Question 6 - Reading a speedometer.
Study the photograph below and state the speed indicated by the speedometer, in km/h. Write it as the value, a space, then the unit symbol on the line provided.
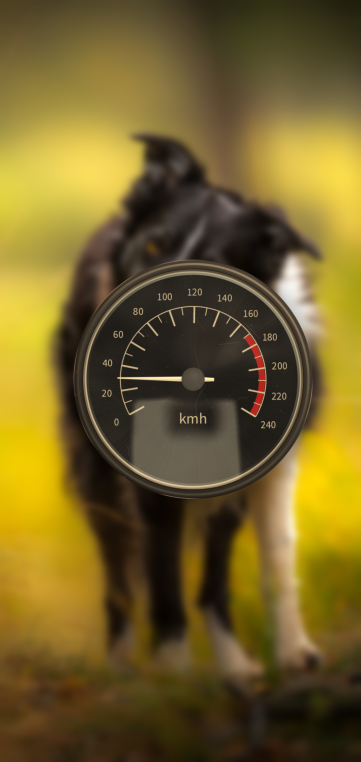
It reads 30 km/h
